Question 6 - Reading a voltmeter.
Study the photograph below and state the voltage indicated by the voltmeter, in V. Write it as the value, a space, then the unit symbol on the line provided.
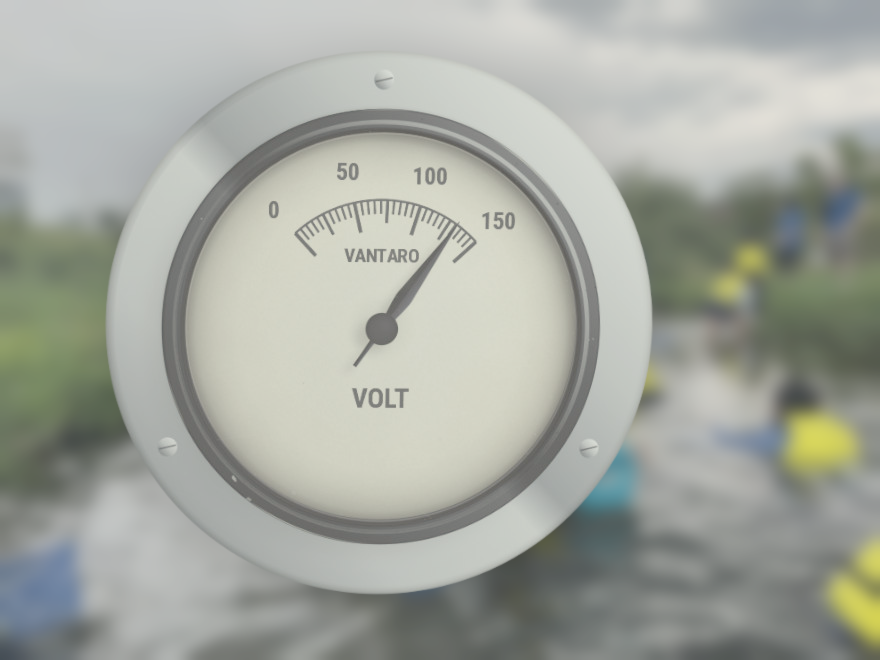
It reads 130 V
